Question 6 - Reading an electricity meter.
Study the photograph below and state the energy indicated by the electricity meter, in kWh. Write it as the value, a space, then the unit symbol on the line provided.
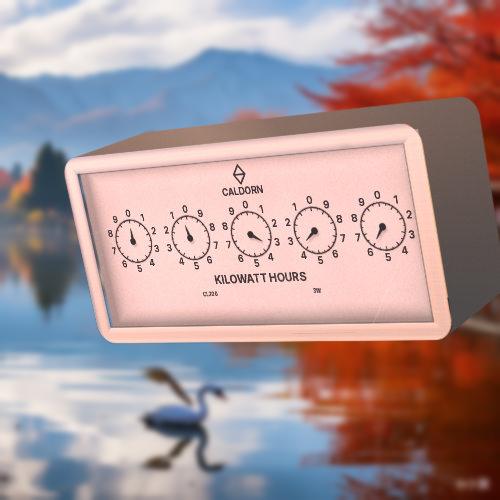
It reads 336 kWh
